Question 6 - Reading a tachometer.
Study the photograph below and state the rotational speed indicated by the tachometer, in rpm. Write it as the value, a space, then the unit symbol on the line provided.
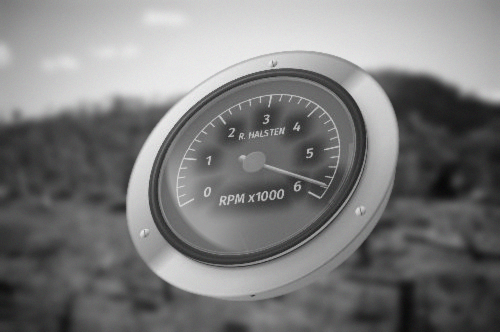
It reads 5800 rpm
